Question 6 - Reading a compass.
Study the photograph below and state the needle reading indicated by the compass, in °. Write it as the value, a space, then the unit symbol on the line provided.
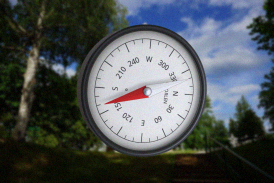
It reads 160 °
